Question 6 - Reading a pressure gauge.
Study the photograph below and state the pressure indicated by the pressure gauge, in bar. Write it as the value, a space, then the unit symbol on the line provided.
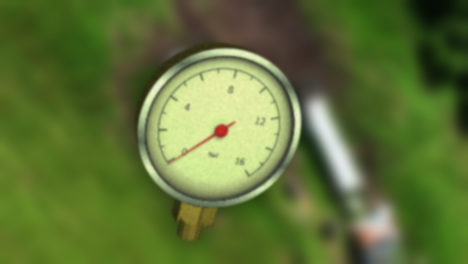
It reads 0 bar
